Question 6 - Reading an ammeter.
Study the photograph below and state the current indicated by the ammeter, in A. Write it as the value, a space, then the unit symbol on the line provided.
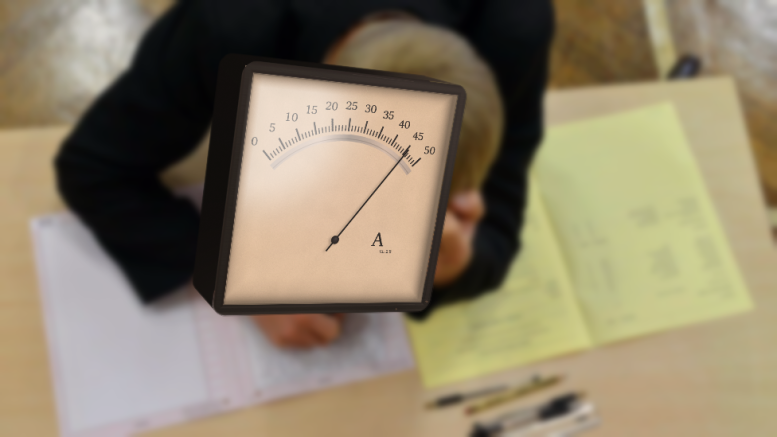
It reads 45 A
